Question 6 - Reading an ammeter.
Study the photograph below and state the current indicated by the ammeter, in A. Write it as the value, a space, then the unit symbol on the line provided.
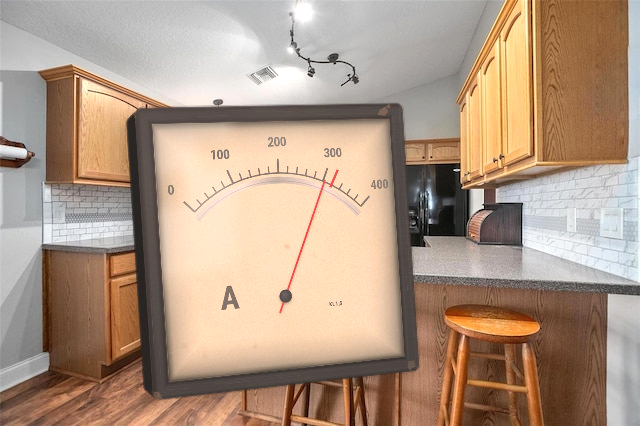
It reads 300 A
